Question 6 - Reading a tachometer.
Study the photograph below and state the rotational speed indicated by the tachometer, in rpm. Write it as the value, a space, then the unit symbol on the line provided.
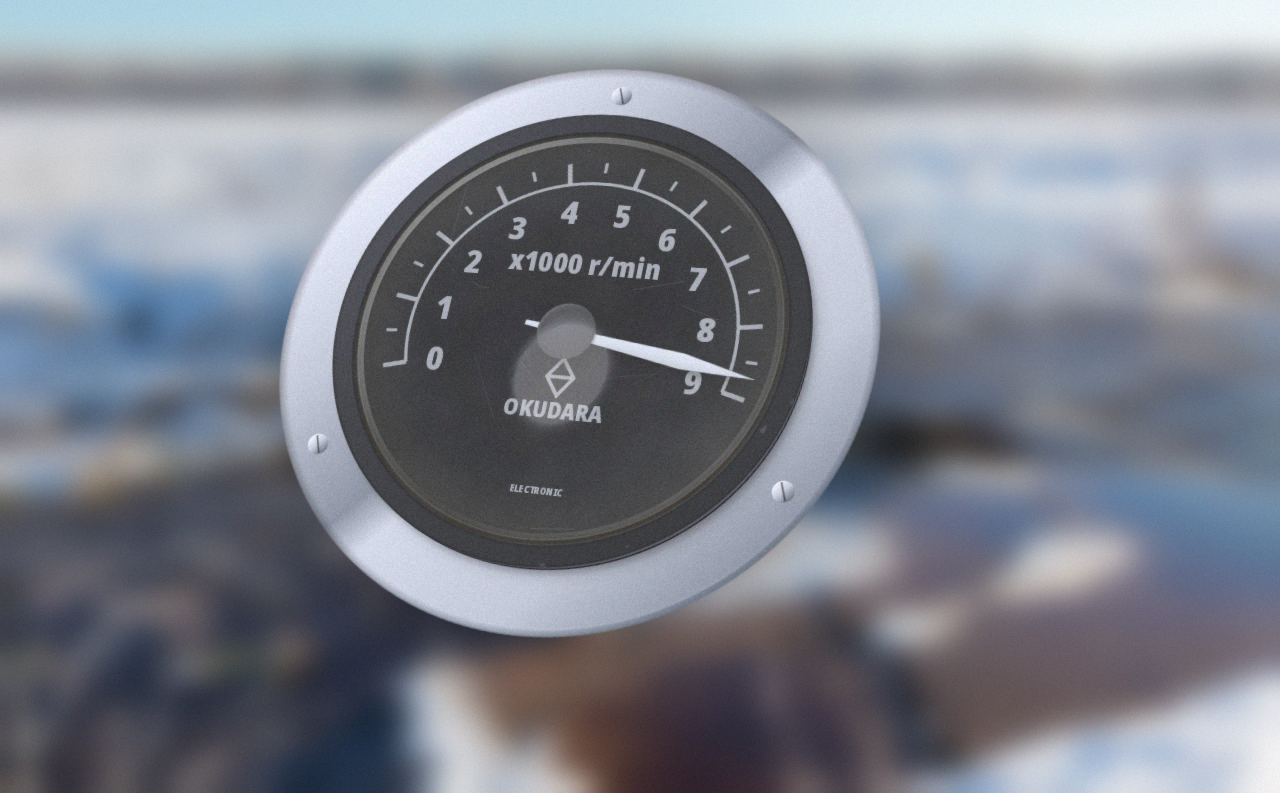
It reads 8750 rpm
